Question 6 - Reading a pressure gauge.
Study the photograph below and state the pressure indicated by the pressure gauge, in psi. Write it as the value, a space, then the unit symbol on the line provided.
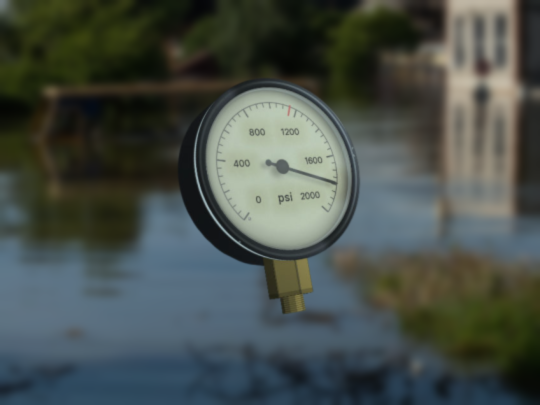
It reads 1800 psi
